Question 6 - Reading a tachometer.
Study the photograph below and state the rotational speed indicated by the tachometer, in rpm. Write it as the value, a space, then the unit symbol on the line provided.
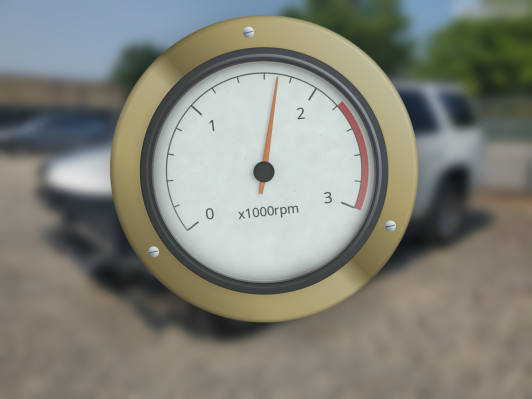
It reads 1700 rpm
